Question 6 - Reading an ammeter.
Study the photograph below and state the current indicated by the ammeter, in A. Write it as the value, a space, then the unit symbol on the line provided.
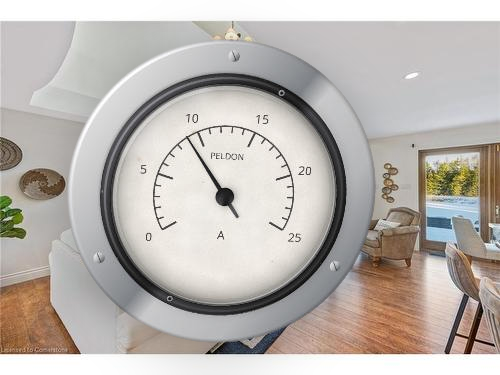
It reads 9 A
